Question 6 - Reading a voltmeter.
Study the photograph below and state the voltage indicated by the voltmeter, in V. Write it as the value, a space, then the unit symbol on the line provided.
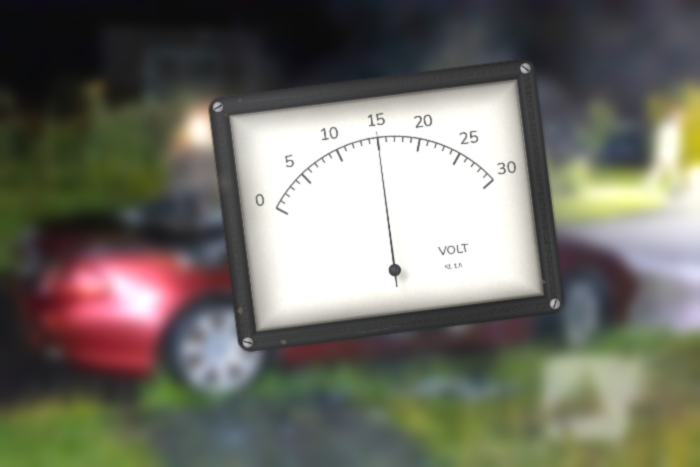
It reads 15 V
